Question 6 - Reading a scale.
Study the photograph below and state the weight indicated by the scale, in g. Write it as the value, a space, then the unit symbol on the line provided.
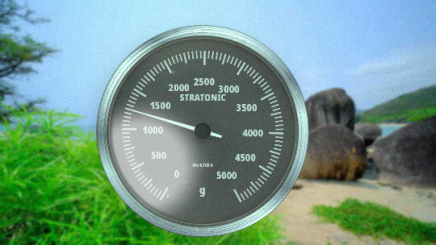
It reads 1250 g
